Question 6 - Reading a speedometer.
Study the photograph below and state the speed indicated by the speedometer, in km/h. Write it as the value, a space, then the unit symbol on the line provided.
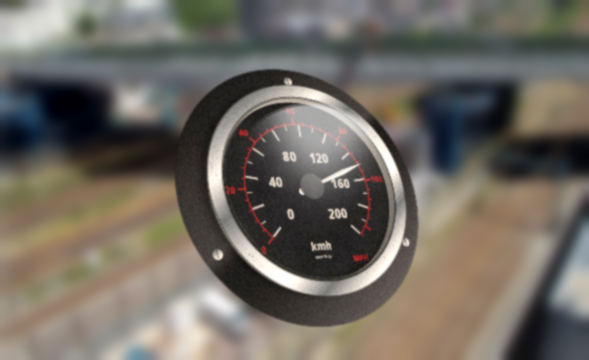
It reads 150 km/h
